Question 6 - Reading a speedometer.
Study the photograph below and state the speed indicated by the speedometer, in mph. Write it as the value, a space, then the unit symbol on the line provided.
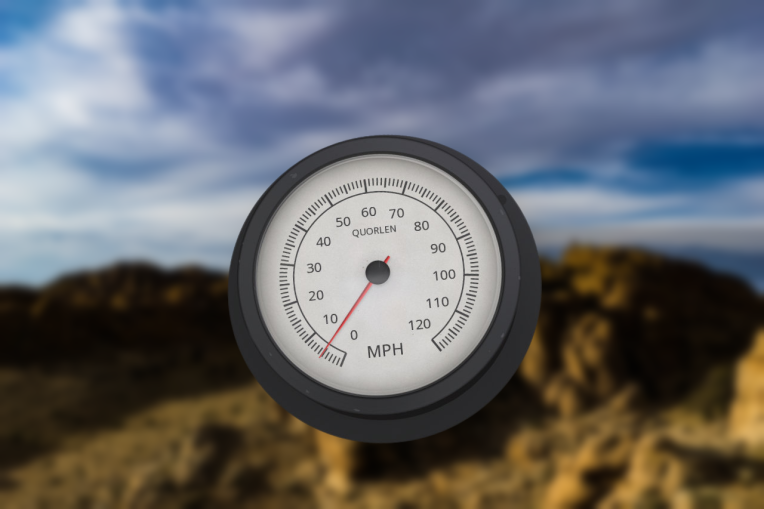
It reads 5 mph
